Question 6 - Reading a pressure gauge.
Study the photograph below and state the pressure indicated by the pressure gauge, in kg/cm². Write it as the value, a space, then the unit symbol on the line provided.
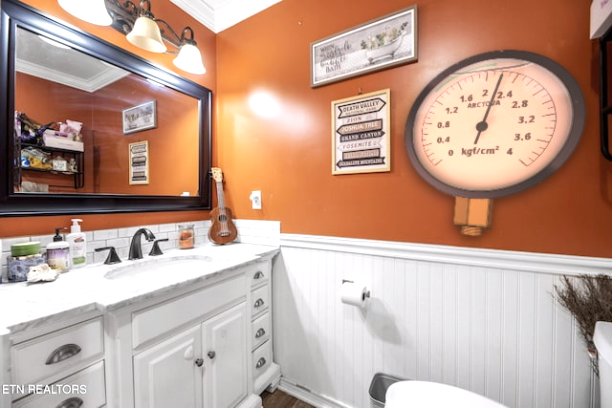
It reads 2.2 kg/cm²
